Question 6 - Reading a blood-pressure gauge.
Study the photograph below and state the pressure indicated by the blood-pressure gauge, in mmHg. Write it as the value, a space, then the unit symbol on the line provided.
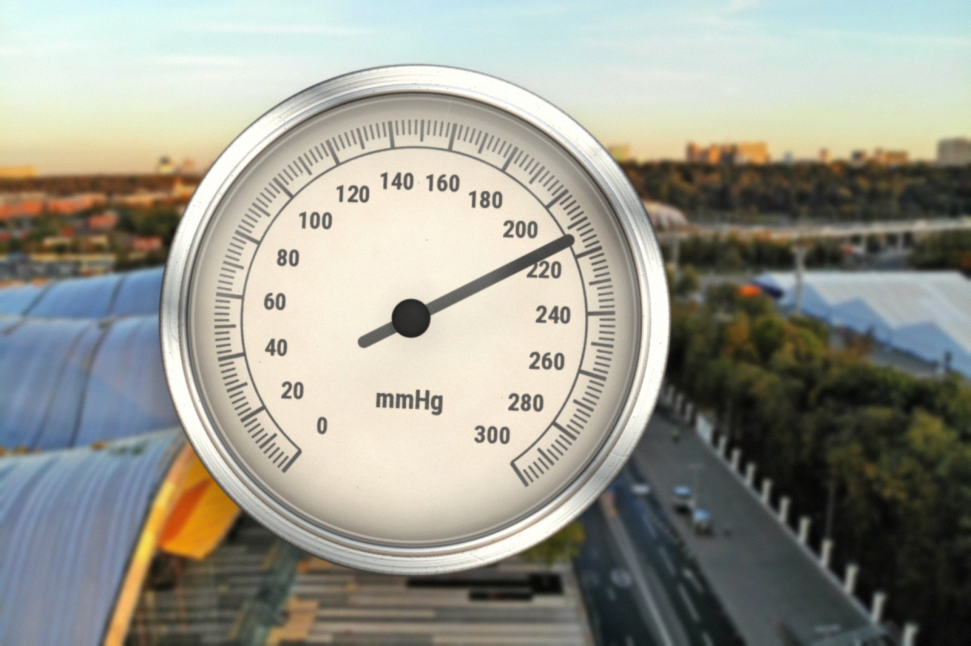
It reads 214 mmHg
